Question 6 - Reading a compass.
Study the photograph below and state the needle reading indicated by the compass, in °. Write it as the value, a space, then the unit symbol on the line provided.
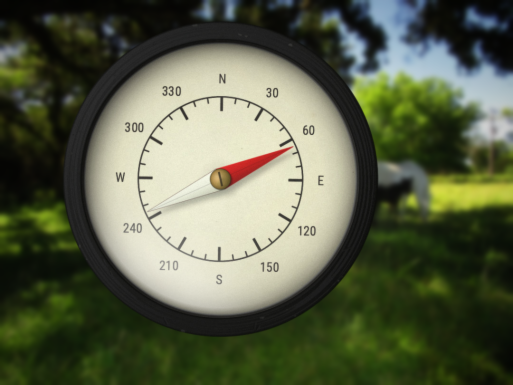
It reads 65 °
